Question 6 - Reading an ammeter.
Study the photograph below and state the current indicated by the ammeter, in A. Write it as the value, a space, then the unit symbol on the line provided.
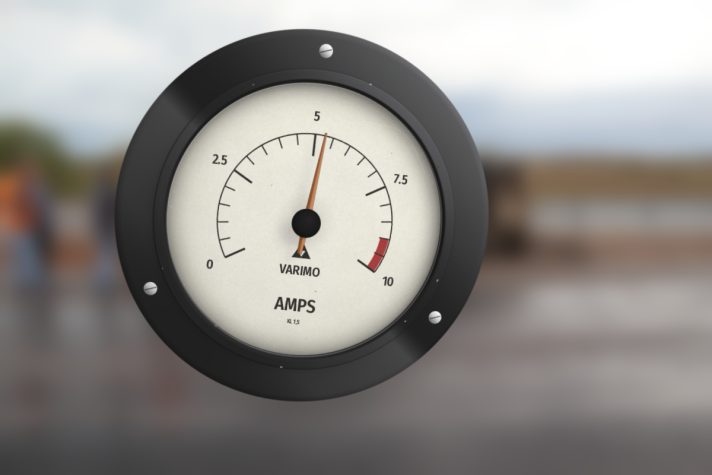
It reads 5.25 A
